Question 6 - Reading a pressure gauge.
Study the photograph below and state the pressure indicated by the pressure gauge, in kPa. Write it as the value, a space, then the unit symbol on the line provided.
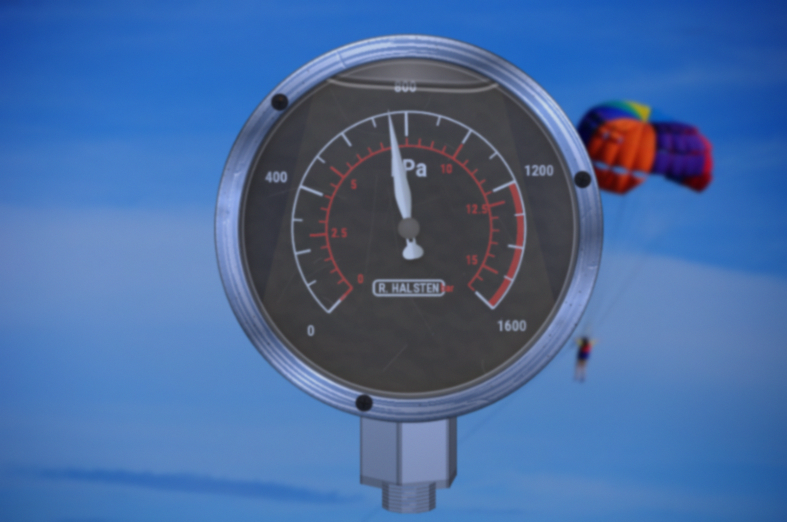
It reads 750 kPa
